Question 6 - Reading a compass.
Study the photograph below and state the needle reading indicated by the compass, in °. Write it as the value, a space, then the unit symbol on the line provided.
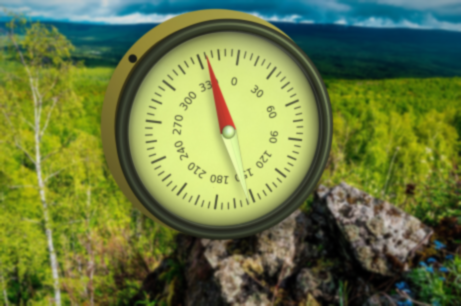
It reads 335 °
